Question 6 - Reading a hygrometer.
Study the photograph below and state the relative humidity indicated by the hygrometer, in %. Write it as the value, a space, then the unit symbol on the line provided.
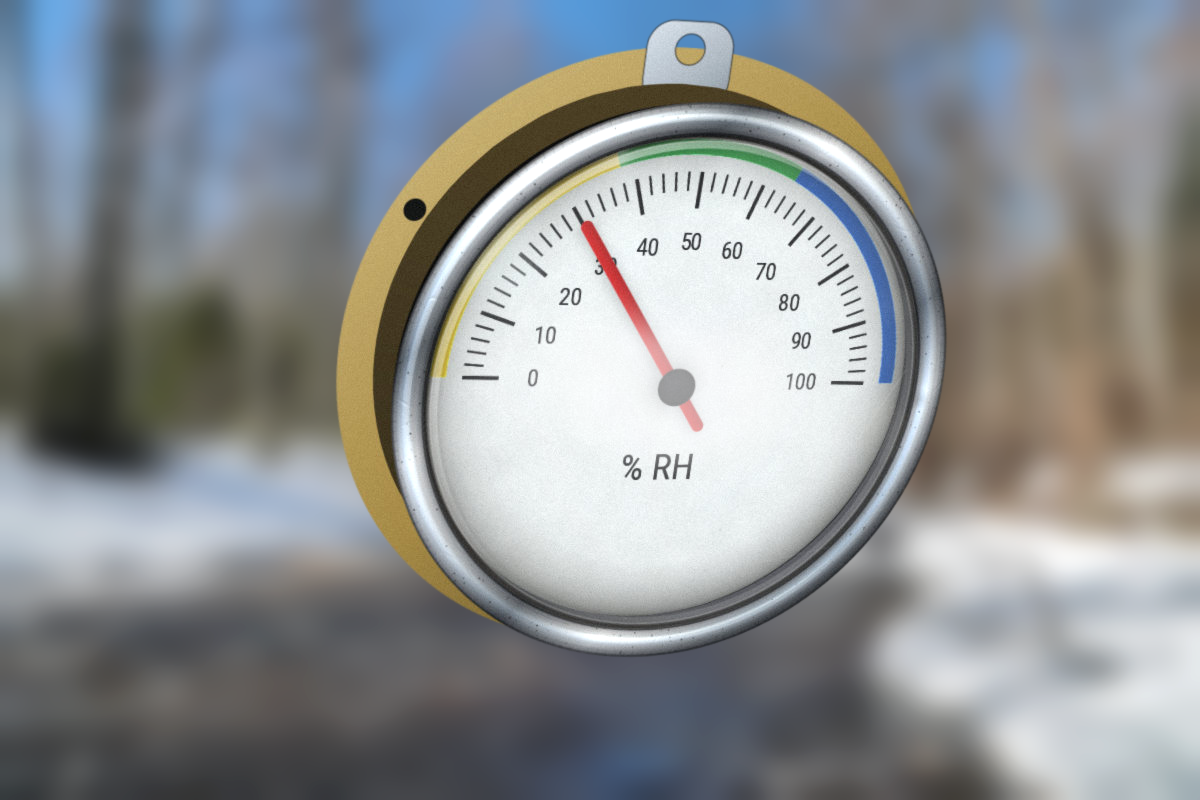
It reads 30 %
